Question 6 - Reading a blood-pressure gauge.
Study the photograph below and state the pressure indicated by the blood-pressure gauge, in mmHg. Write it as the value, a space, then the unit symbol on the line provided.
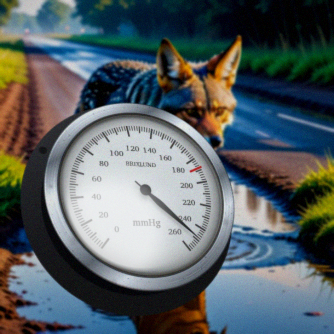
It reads 250 mmHg
